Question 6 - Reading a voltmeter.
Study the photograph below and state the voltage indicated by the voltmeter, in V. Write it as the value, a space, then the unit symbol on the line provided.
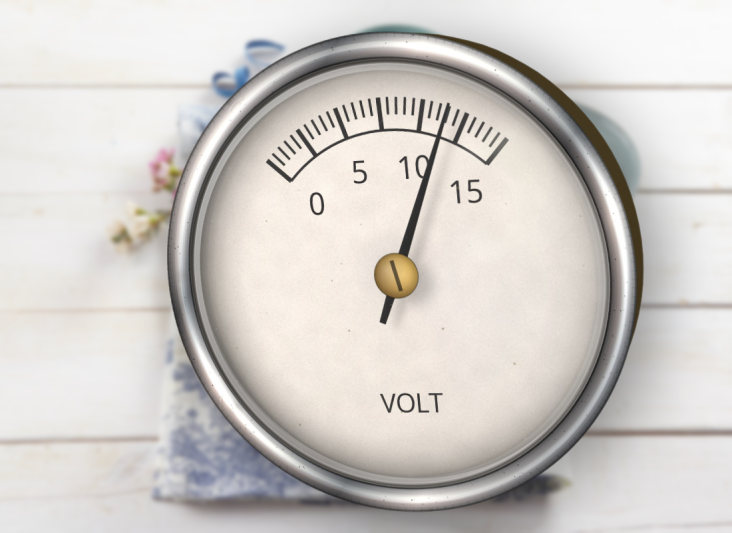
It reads 11.5 V
